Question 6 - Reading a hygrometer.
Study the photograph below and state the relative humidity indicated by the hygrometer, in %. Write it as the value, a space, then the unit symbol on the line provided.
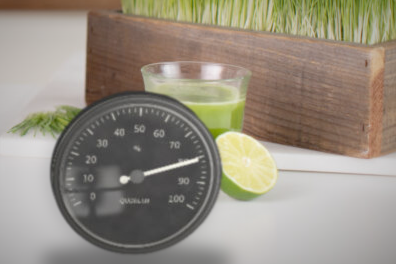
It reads 80 %
